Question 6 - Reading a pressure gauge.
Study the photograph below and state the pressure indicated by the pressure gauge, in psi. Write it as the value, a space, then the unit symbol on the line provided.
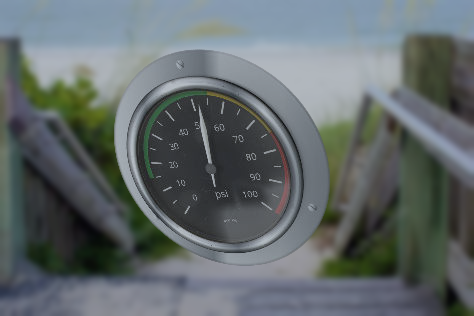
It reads 52.5 psi
